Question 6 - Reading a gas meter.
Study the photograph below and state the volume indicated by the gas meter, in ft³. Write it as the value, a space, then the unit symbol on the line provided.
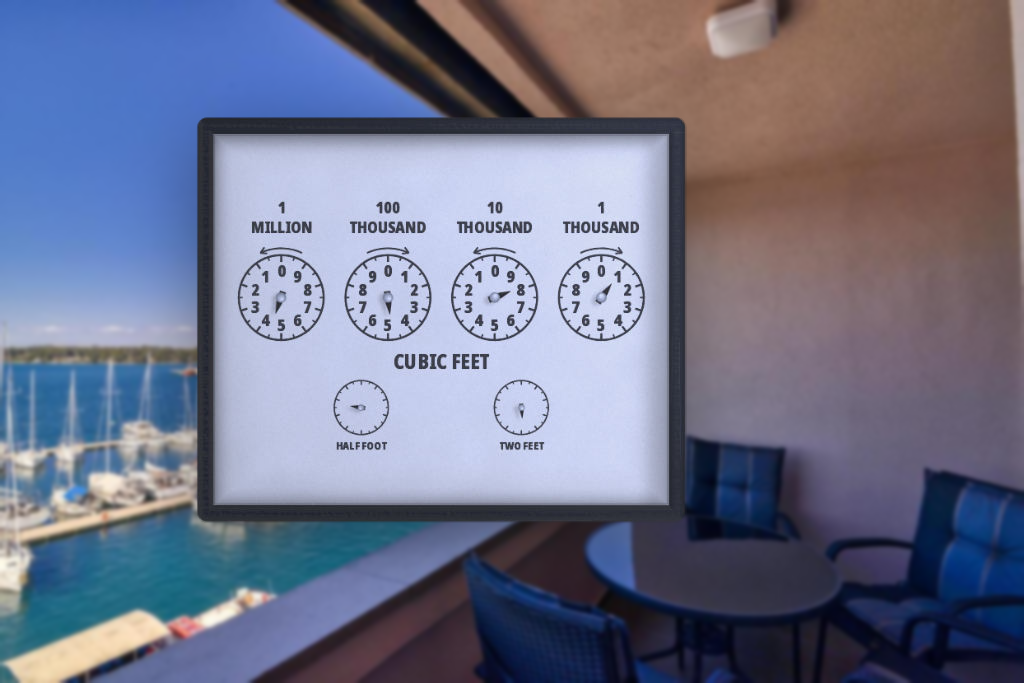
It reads 448100 ft³
